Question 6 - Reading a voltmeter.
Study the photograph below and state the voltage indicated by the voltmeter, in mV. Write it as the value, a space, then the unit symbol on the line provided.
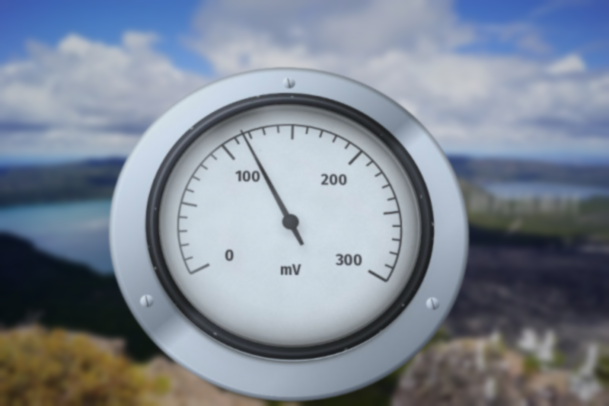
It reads 115 mV
